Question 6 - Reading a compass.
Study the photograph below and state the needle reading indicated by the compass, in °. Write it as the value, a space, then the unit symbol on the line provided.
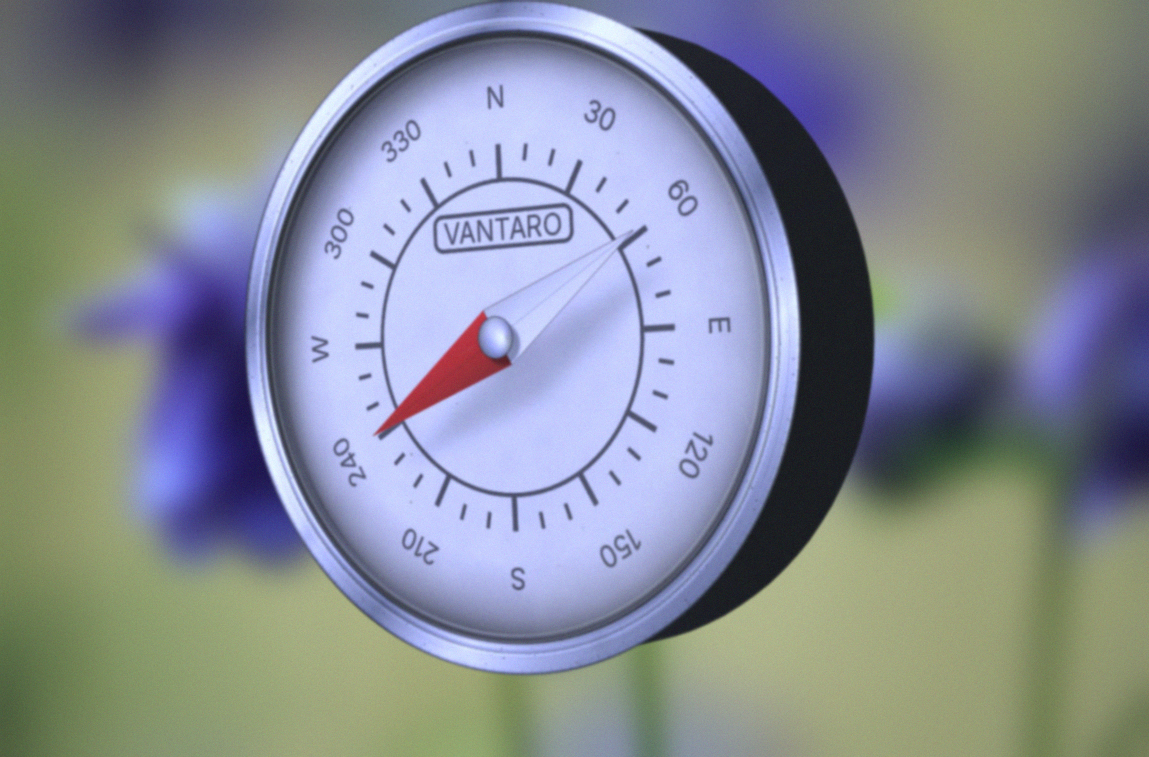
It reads 240 °
